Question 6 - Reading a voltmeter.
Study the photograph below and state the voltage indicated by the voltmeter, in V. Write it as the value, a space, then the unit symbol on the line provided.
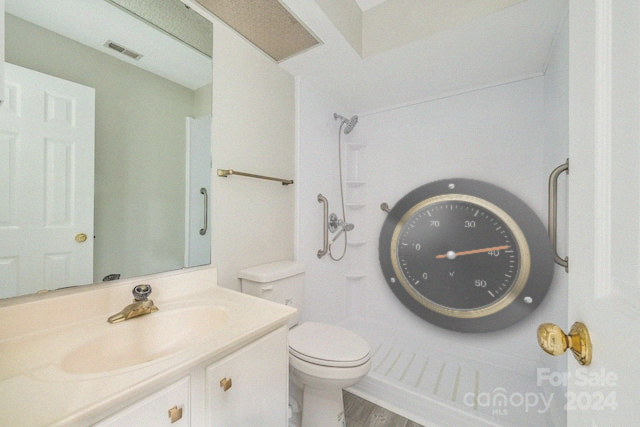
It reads 39 V
